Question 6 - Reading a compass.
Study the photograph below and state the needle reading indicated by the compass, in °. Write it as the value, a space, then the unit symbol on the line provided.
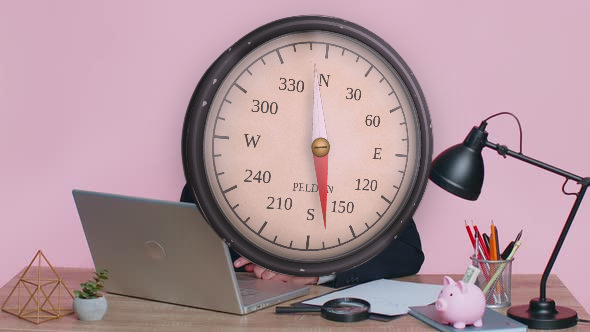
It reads 170 °
